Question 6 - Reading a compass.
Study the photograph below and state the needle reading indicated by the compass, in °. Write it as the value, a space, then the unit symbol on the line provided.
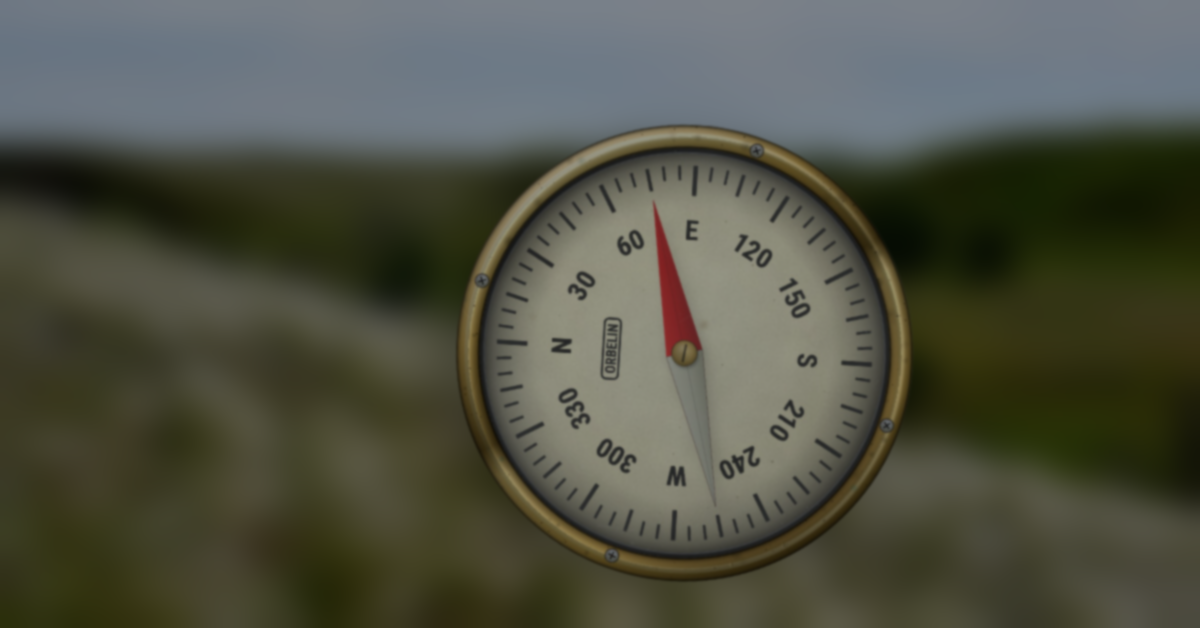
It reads 75 °
